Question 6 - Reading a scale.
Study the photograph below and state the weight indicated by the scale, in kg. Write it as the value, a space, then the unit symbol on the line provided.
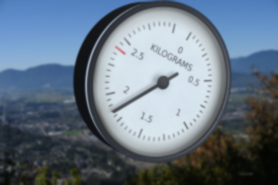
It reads 1.85 kg
